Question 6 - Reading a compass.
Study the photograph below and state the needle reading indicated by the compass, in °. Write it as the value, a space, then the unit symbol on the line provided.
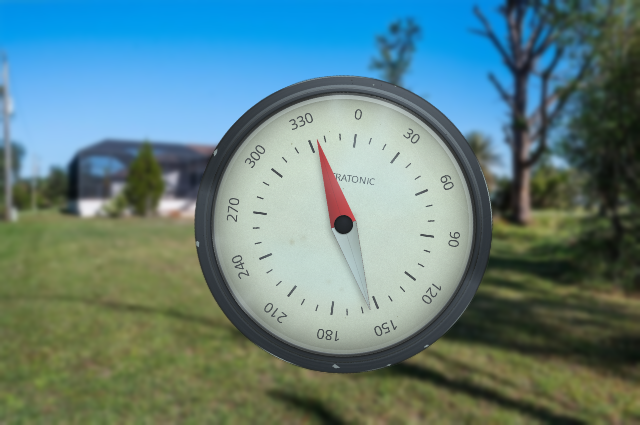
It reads 335 °
